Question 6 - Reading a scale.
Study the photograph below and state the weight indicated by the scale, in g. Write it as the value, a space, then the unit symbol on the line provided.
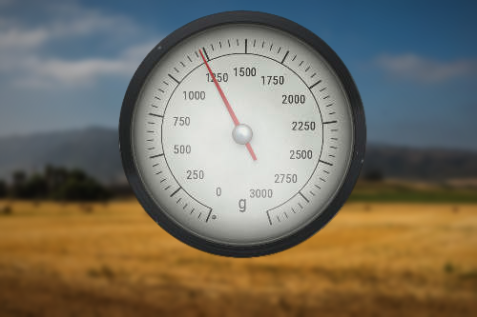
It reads 1225 g
